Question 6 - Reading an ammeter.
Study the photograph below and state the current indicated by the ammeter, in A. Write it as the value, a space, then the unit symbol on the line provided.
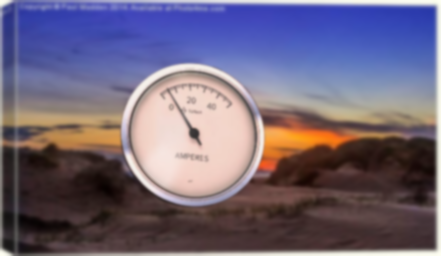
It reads 5 A
